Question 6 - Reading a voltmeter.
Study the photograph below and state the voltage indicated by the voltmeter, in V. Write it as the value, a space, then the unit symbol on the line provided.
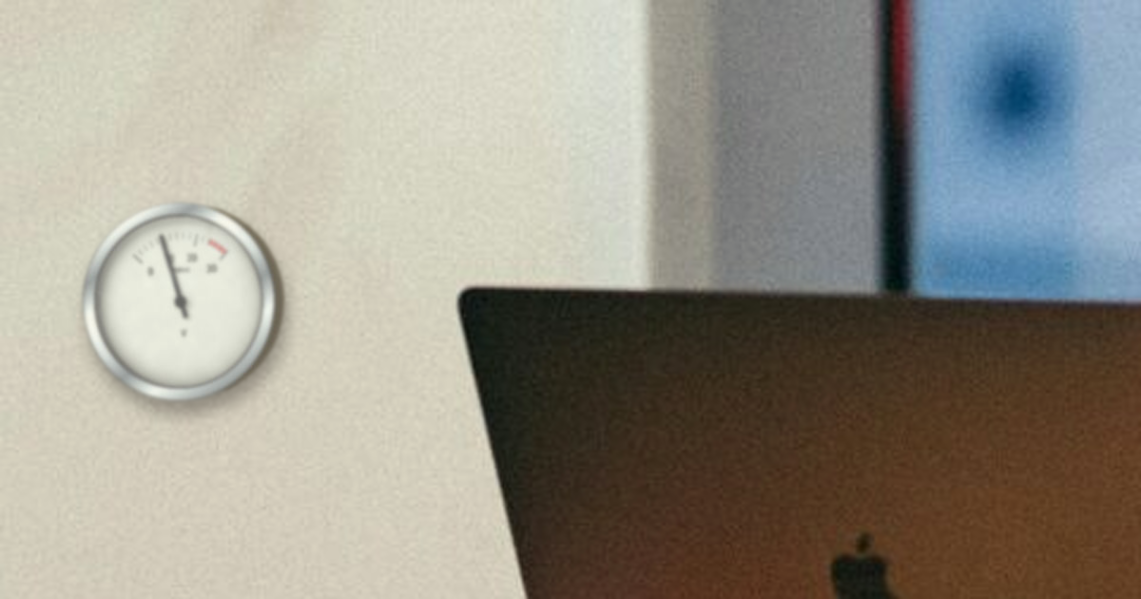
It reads 10 V
